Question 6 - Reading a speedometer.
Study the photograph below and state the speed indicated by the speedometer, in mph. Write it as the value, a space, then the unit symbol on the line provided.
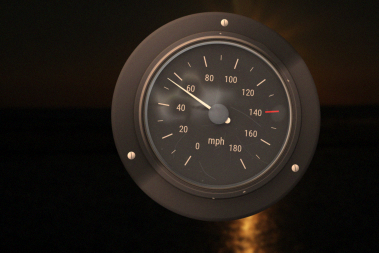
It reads 55 mph
